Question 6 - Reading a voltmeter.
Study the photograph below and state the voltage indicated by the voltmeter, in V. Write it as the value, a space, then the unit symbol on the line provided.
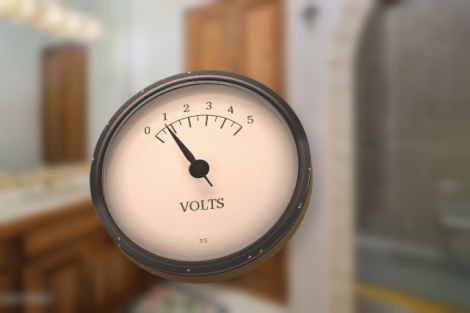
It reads 0.75 V
